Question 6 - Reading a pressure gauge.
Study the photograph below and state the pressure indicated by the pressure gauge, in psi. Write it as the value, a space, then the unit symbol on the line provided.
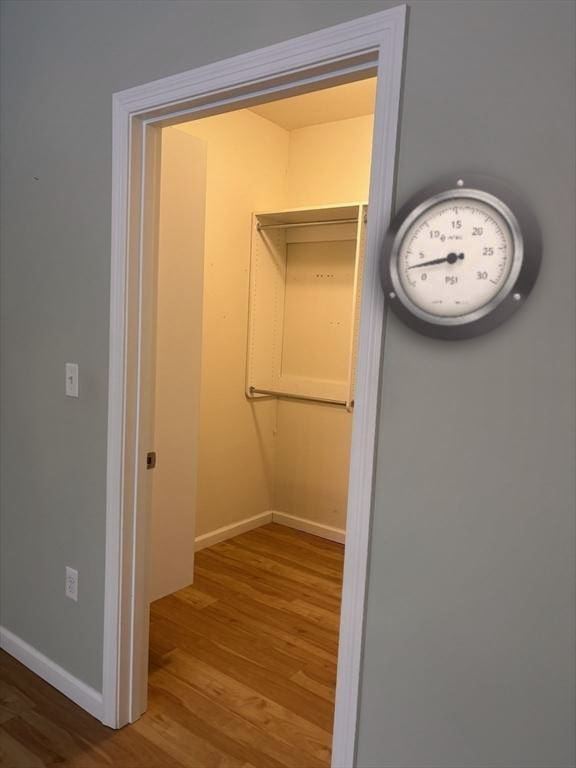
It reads 2.5 psi
